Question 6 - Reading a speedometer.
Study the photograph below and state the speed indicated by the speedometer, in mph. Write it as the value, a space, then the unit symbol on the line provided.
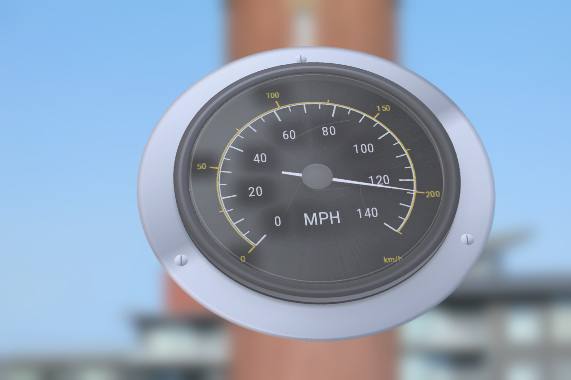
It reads 125 mph
